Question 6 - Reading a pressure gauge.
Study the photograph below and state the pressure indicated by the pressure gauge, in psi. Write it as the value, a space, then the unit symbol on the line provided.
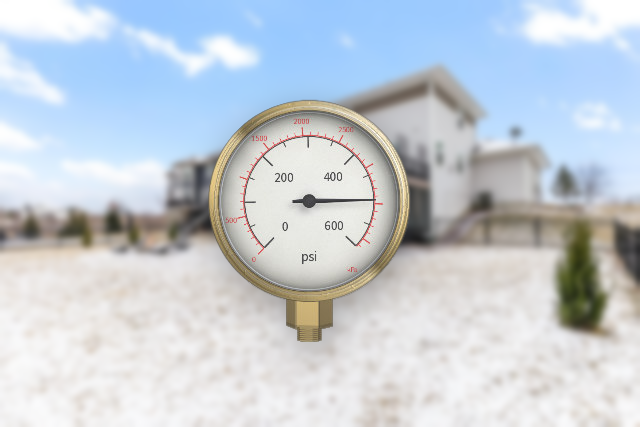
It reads 500 psi
